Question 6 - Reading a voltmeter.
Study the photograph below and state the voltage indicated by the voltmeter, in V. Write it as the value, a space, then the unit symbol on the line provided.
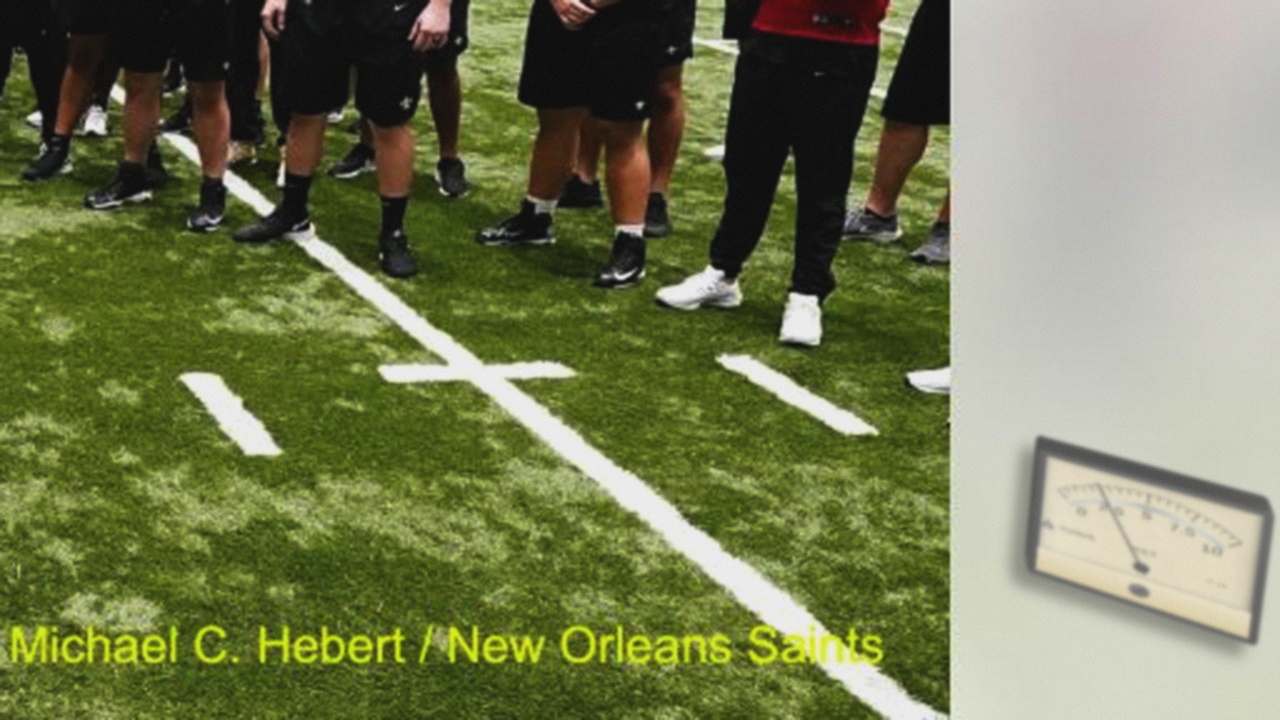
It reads 2.5 V
